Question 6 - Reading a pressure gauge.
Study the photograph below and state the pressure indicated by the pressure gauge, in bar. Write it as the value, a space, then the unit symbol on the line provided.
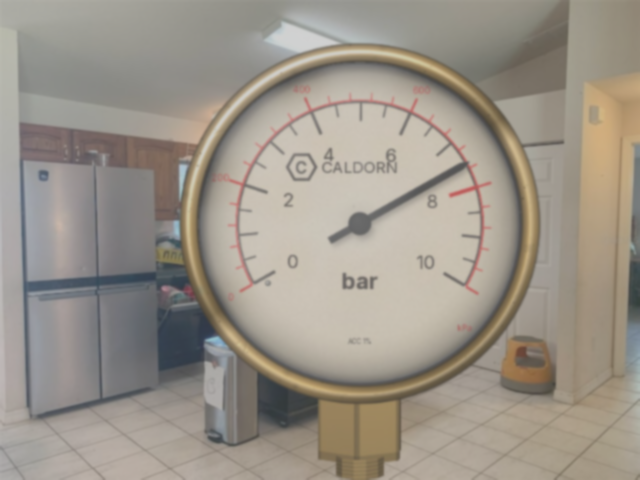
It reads 7.5 bar
